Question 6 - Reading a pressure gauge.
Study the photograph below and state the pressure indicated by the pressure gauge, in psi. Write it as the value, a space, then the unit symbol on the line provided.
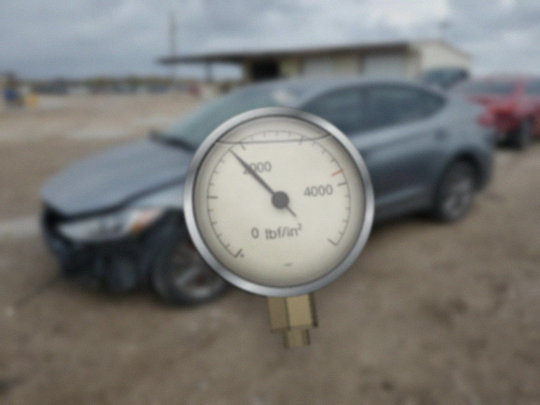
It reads 1800 psi
